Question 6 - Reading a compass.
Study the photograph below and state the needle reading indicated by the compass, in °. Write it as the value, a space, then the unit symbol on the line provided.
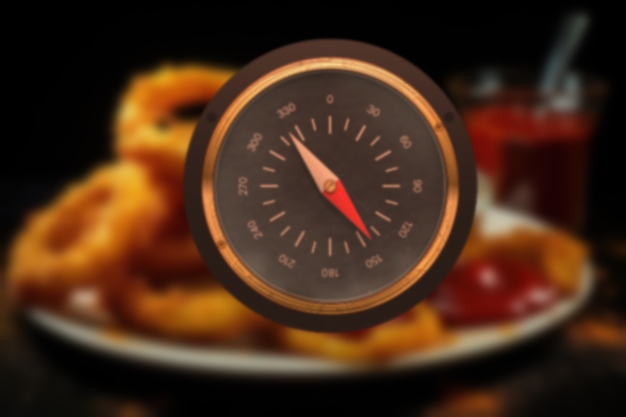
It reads 142.5 °
